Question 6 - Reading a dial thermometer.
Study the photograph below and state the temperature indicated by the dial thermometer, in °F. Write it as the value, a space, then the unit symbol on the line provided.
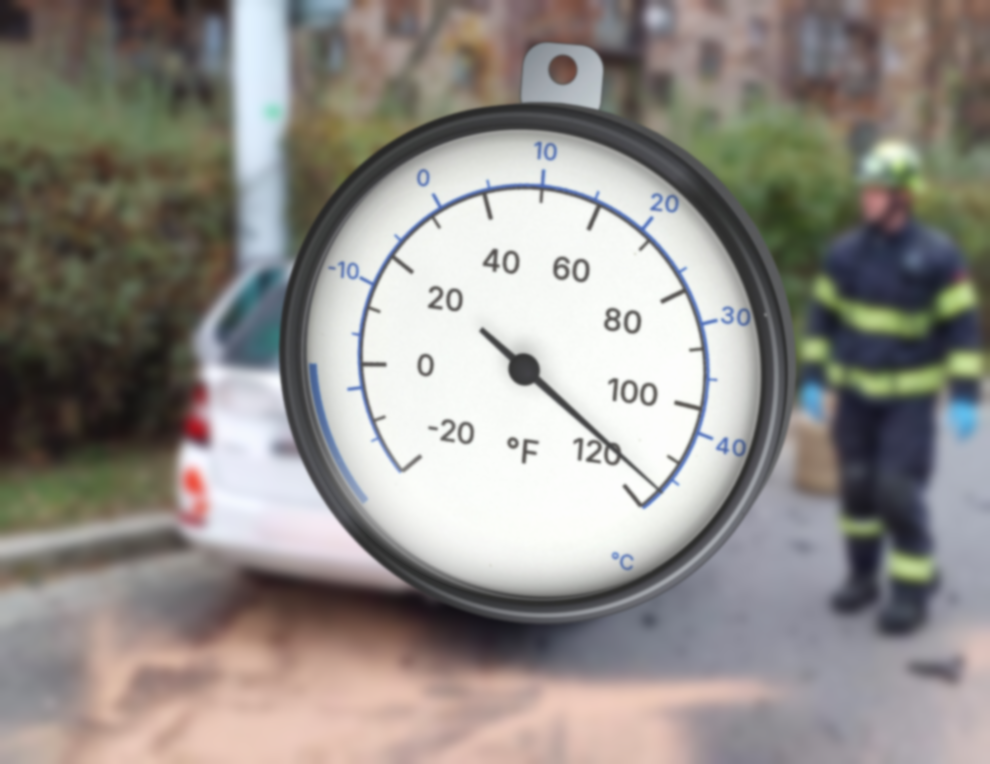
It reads 115 °F
